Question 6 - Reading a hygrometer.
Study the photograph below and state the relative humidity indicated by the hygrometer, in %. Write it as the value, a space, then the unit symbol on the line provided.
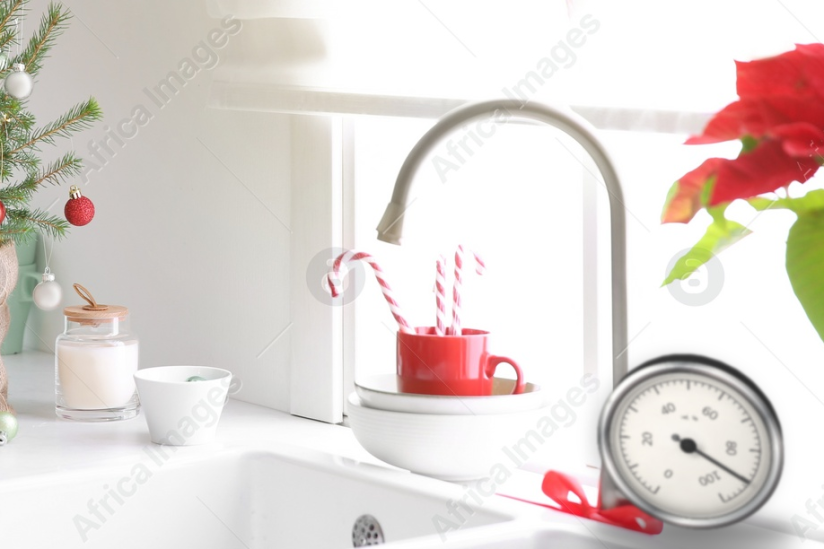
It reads 90 %
